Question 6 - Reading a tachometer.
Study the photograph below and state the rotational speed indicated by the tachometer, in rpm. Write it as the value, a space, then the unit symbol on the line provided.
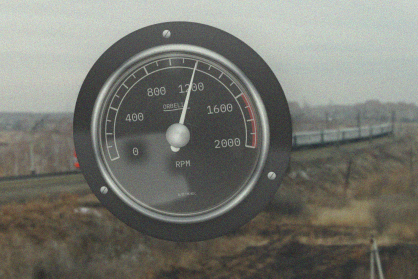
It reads 1200 rpm
